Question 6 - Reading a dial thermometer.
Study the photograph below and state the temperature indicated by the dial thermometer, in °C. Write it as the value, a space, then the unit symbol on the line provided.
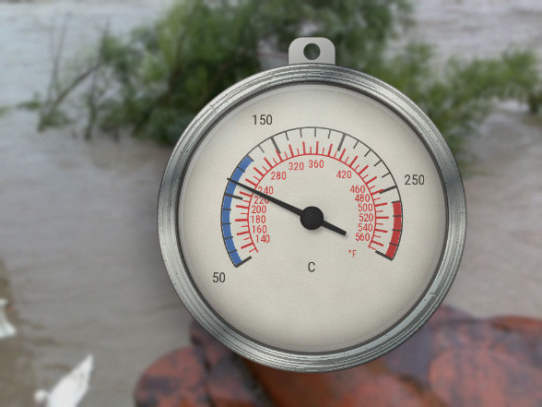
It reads 110 °C
